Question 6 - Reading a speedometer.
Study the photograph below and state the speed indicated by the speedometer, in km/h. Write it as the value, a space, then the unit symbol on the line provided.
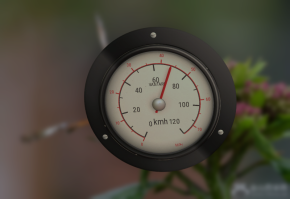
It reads 70 km/h
